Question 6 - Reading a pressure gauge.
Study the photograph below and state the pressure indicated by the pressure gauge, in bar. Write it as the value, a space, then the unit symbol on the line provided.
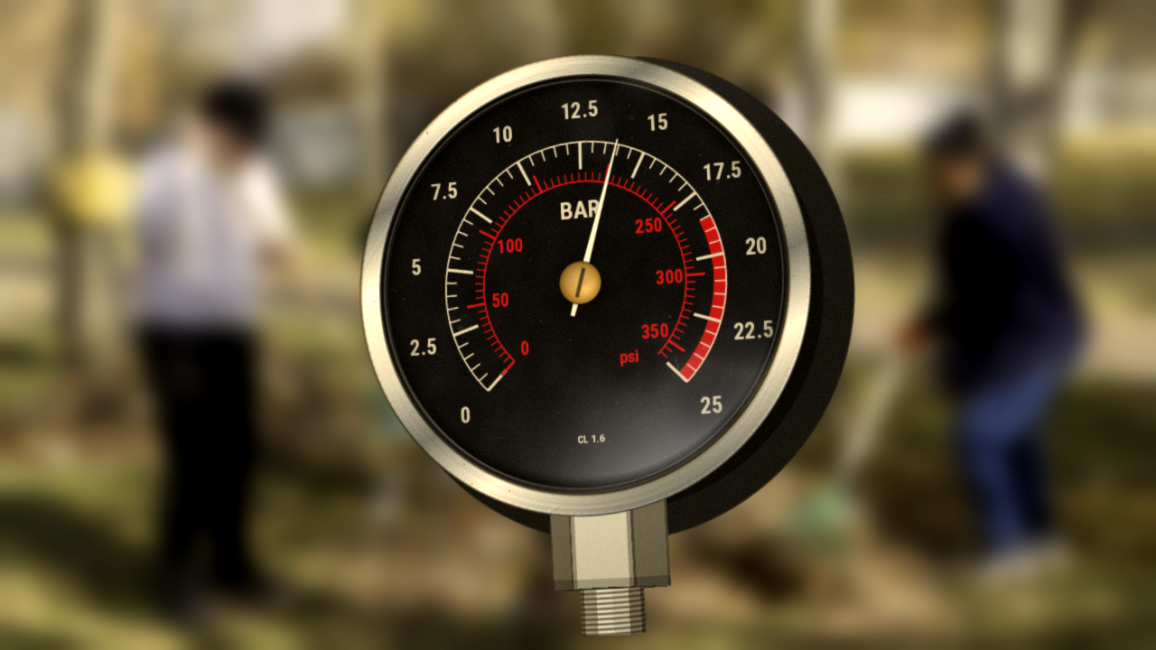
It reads 14 bar
